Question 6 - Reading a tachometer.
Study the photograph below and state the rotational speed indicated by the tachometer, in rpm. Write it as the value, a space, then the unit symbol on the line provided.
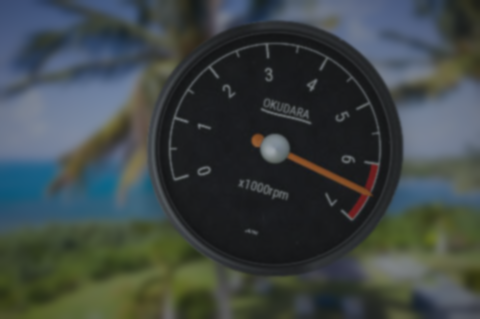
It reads 6500 rpm
